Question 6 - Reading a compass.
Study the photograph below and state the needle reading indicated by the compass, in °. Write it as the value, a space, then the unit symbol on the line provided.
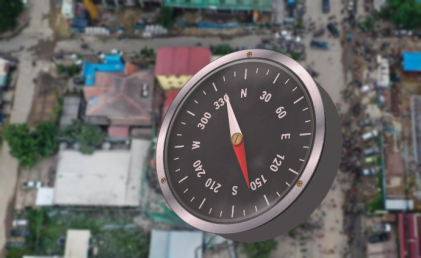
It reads 160 °
